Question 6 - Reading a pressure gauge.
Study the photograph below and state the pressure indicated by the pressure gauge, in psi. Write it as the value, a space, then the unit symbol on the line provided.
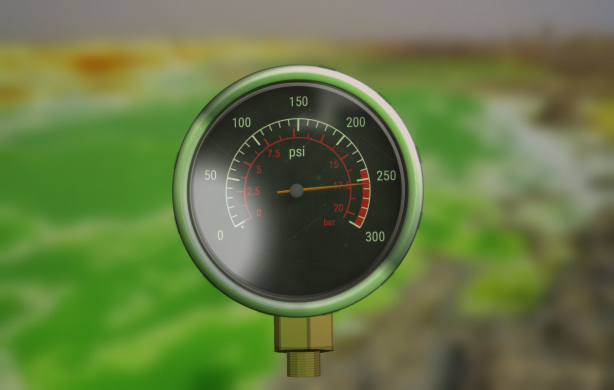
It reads 255 psi
